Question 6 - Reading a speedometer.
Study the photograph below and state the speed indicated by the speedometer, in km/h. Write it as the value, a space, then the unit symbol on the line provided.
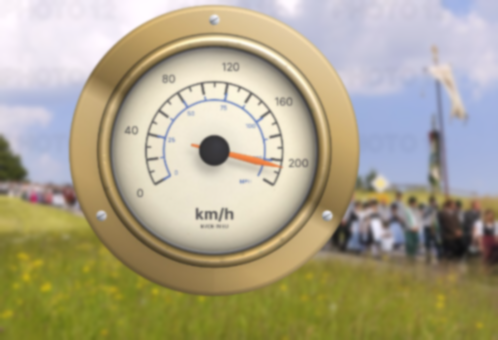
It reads 205 km/h
